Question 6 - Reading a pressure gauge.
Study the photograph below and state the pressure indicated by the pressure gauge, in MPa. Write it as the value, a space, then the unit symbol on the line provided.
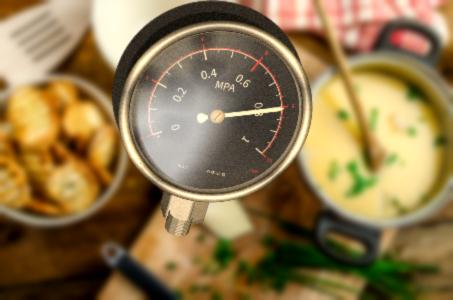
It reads 0.8 MPa
